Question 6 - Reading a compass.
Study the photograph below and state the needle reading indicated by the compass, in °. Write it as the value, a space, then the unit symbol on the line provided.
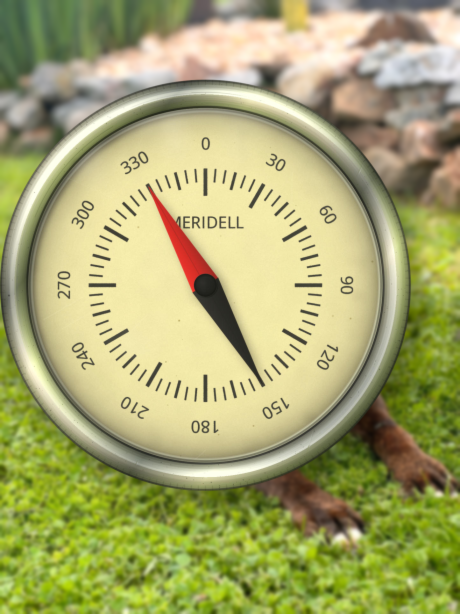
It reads 330 °
